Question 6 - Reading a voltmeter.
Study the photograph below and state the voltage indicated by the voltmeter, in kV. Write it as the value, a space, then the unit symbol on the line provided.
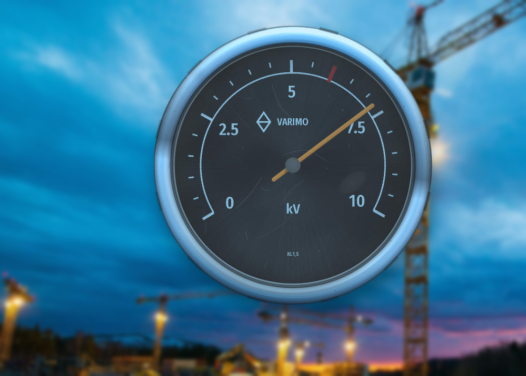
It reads 7.25 kV
